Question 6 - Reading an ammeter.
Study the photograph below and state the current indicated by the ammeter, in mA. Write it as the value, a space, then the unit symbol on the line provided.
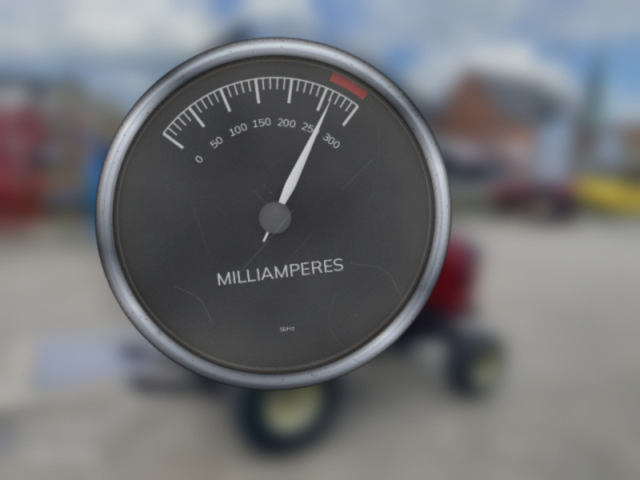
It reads 260 mA
